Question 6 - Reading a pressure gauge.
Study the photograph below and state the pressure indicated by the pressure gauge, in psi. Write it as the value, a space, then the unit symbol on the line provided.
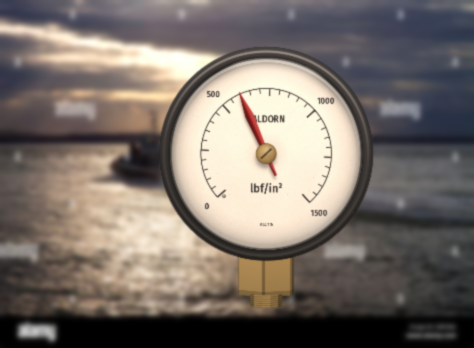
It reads 600 psi
